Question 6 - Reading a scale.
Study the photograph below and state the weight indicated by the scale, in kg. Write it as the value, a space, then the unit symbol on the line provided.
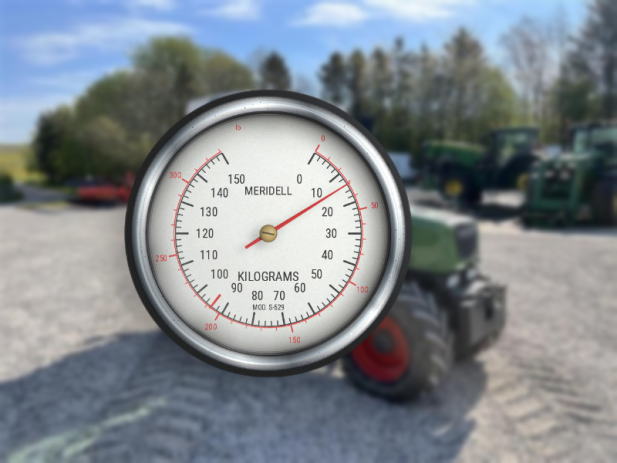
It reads 14 kg
